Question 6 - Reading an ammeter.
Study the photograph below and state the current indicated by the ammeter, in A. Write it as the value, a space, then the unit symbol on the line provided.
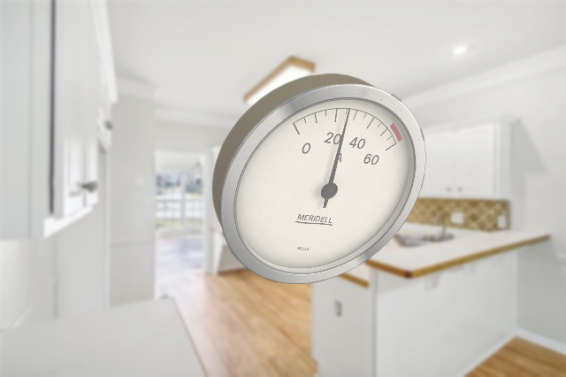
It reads 25 A
